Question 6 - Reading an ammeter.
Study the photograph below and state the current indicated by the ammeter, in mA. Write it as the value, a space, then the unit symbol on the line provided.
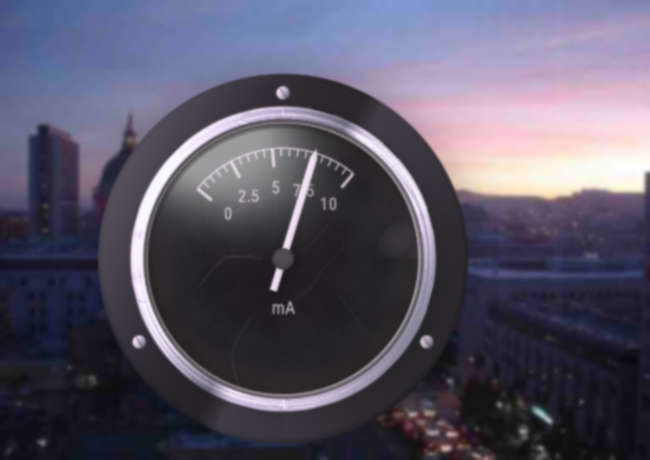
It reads 7.5 mA
